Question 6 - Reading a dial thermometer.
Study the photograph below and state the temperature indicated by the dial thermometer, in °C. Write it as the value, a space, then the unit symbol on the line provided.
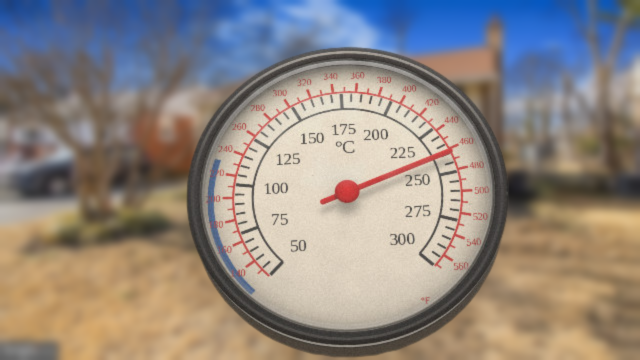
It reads 240 °C
